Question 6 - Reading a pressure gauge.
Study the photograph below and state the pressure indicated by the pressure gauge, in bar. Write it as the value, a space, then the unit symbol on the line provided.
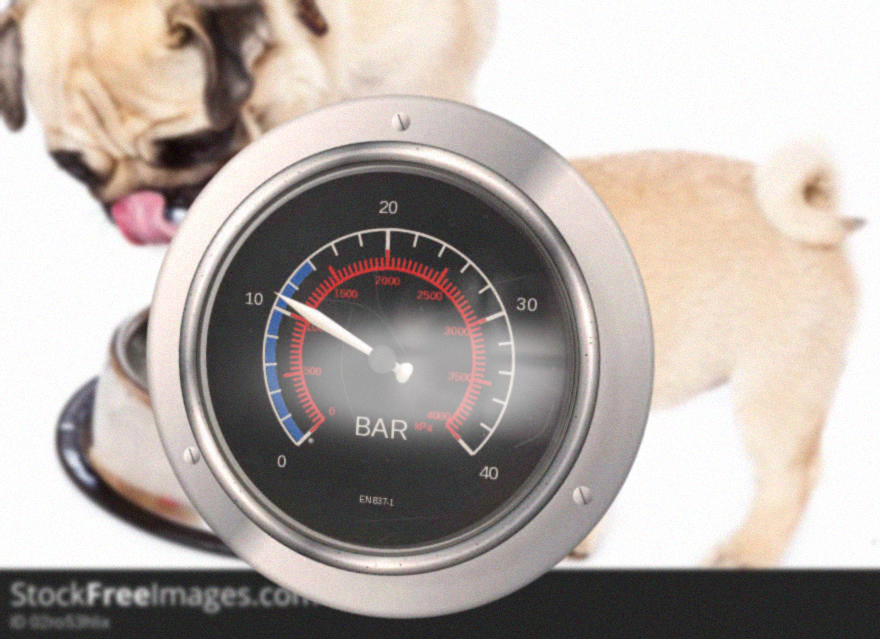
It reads 11 bar
